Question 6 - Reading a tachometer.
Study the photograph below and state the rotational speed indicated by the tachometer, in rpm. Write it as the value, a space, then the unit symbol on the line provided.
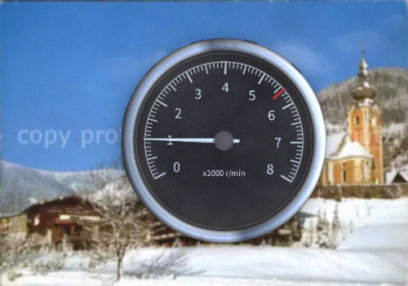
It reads 1000 rpm
